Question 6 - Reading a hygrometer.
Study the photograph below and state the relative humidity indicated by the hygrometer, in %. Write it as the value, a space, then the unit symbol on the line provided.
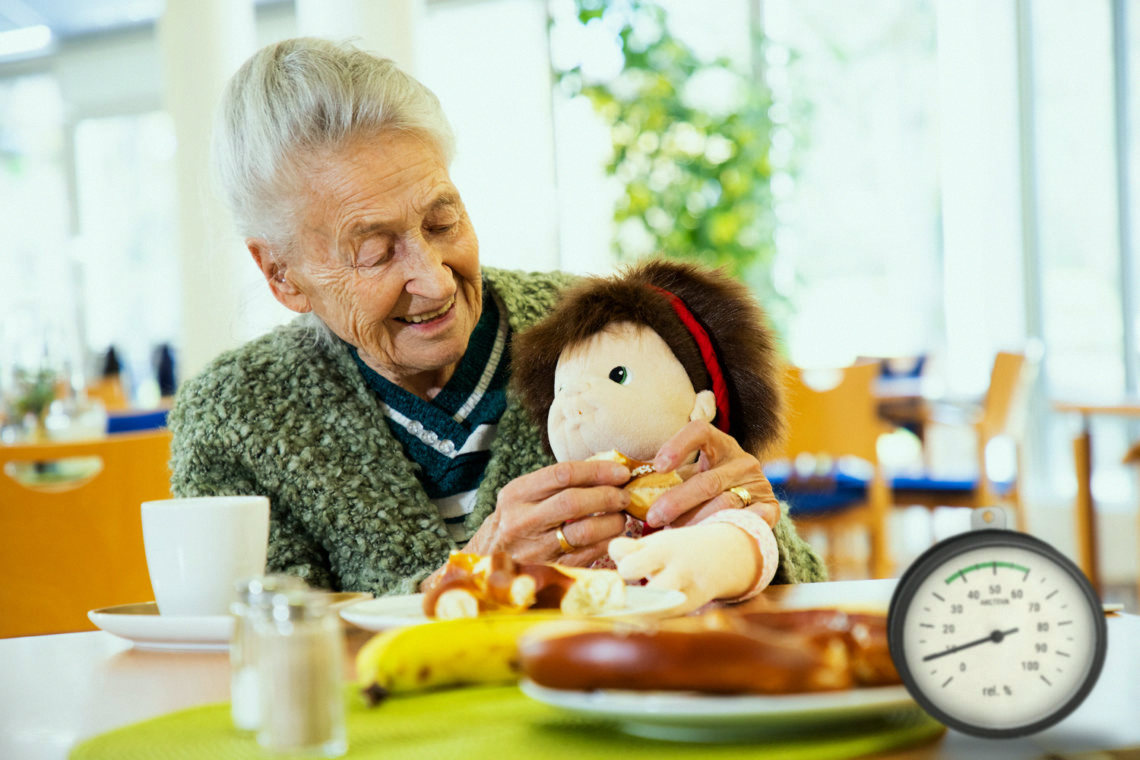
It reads 10 %
